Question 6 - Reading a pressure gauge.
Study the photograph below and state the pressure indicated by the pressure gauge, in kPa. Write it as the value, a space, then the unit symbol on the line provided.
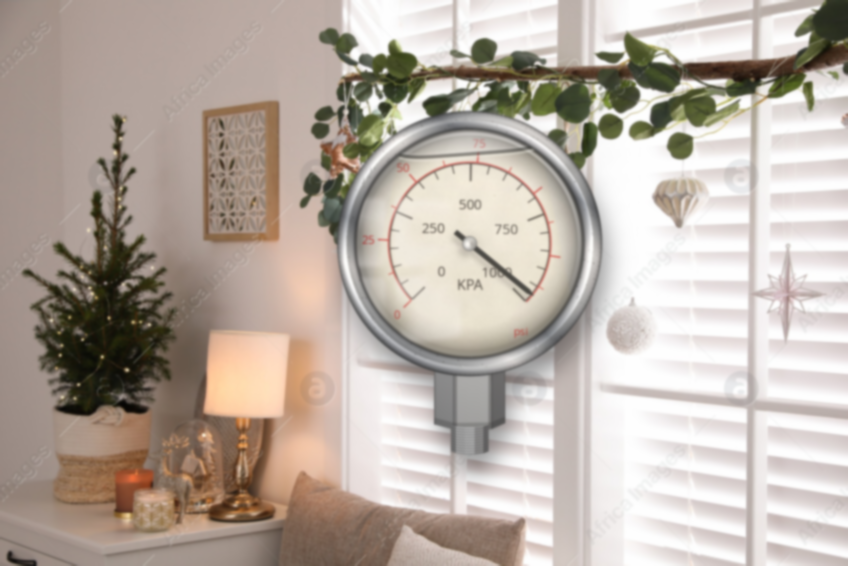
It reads 975 kPa
